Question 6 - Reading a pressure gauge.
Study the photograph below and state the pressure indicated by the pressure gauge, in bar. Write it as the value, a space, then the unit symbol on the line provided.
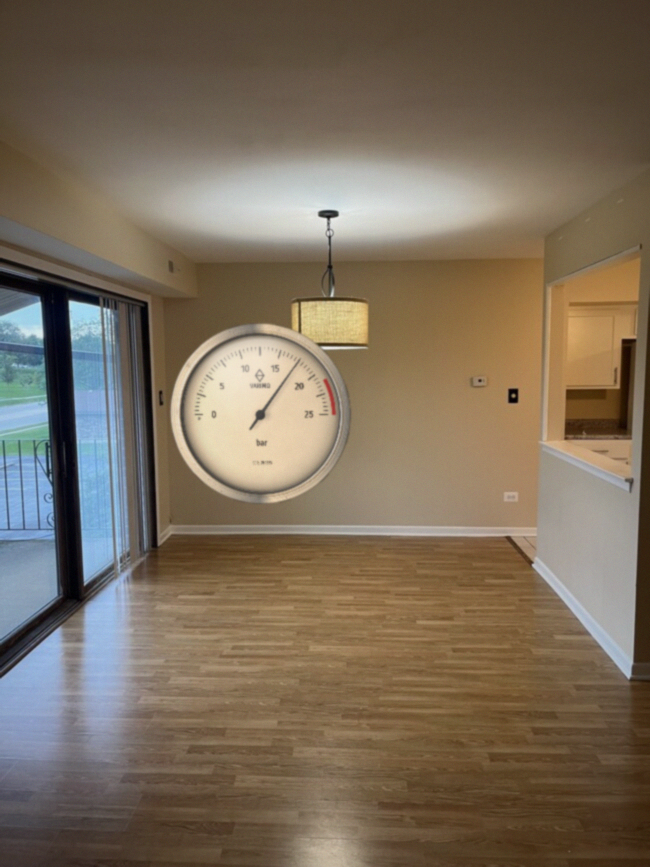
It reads 17.5 bar
